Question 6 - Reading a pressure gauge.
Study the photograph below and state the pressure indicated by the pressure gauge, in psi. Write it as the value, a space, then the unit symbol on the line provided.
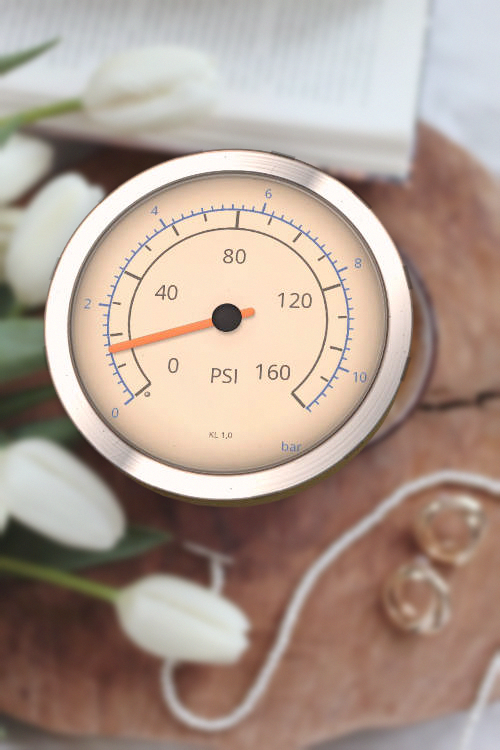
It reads 15 psi
